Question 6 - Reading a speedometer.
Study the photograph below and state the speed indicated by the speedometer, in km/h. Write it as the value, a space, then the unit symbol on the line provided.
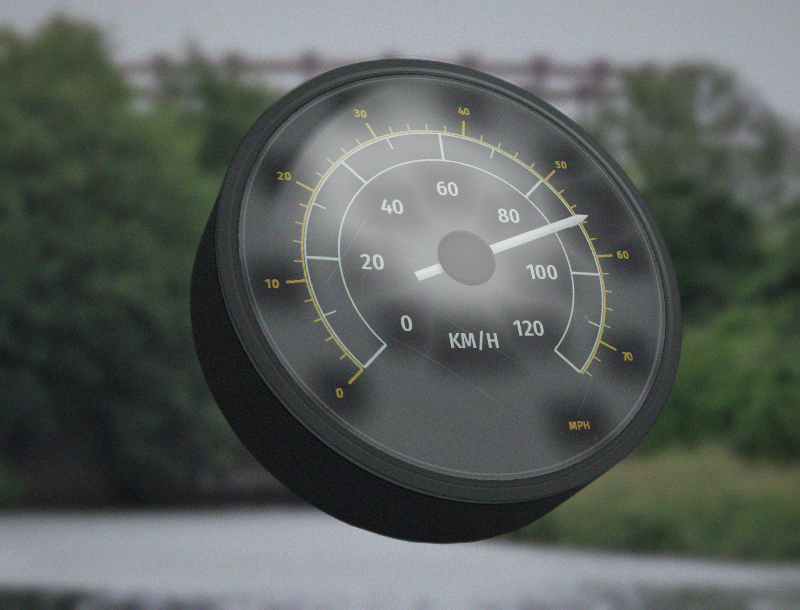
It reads 90 km/h
